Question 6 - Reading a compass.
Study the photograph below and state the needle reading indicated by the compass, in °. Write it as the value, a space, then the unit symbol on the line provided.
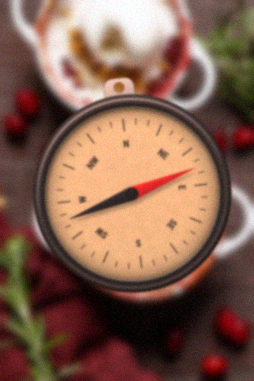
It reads 75 °
